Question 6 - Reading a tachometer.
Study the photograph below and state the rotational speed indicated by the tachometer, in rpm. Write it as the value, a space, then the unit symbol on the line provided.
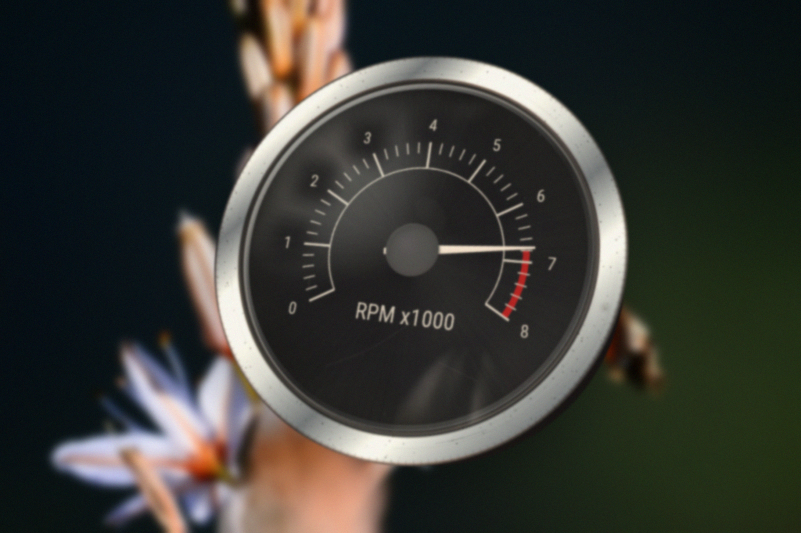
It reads 6800 rpm
